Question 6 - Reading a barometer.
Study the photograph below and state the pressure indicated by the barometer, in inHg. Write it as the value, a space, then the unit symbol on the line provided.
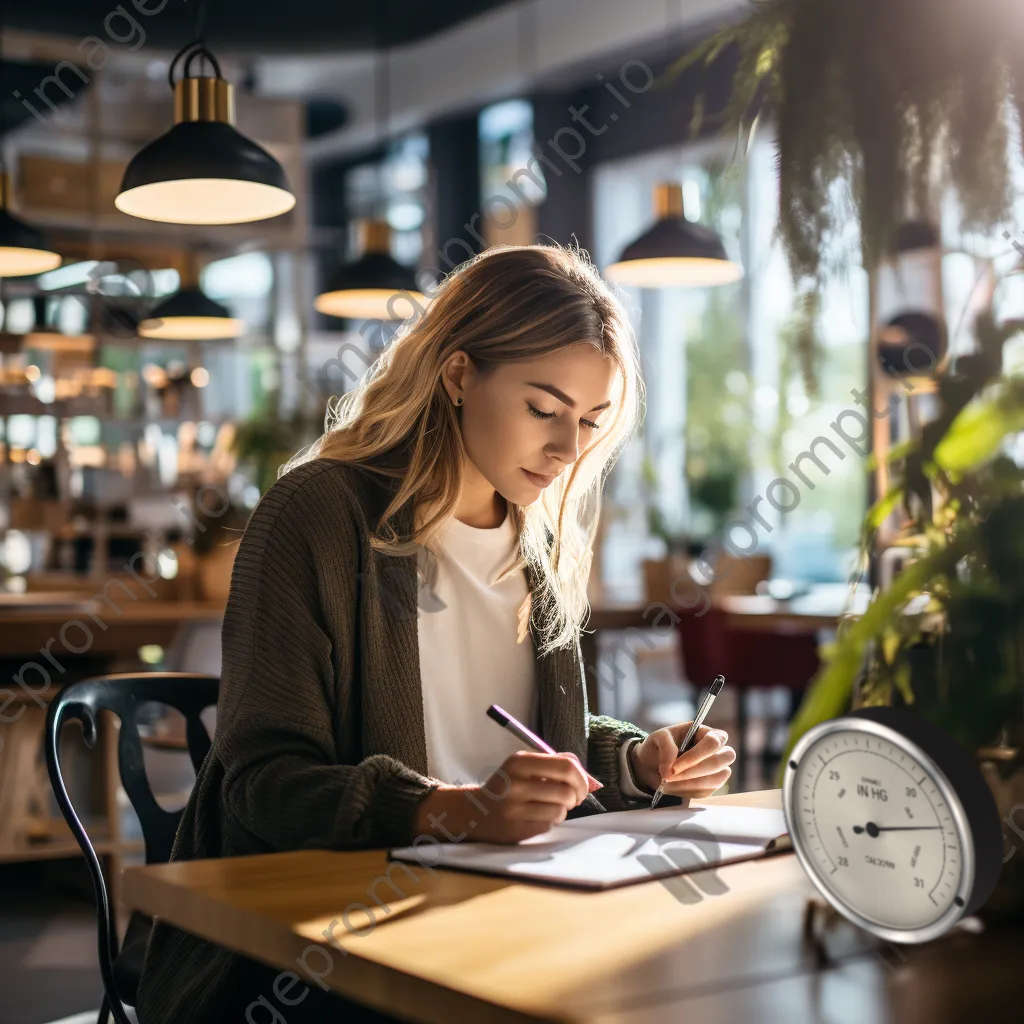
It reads 30.35 inHg
